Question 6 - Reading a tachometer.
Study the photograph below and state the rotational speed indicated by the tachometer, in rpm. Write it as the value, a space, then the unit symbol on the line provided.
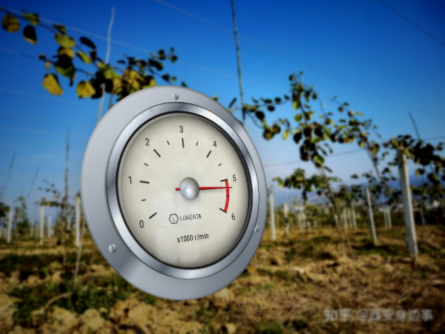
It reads 5250 rpm
